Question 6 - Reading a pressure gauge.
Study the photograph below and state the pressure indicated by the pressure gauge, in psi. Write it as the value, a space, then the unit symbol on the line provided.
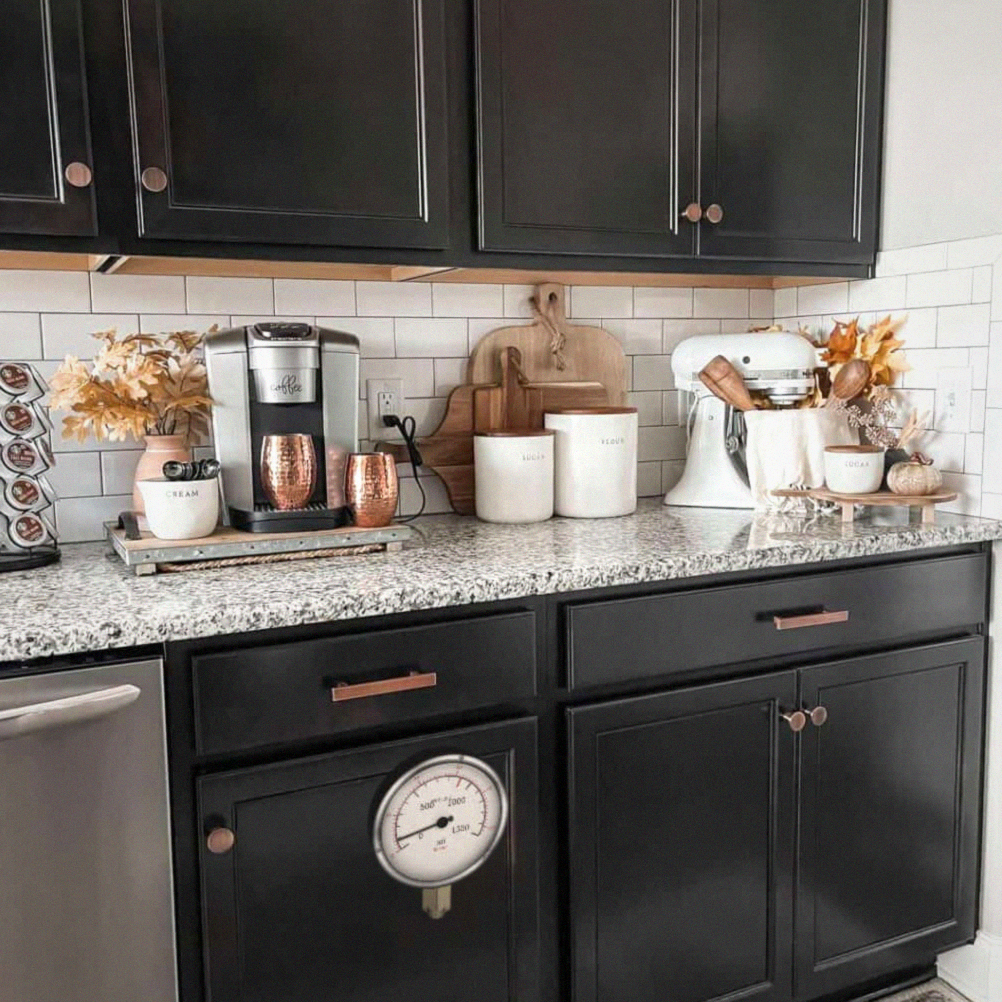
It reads 100 psi
